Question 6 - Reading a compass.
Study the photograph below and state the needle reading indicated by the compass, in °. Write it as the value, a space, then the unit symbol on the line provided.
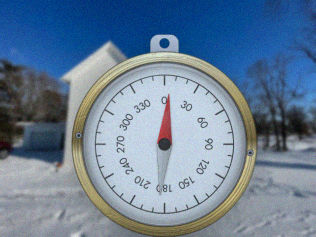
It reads 5 °
